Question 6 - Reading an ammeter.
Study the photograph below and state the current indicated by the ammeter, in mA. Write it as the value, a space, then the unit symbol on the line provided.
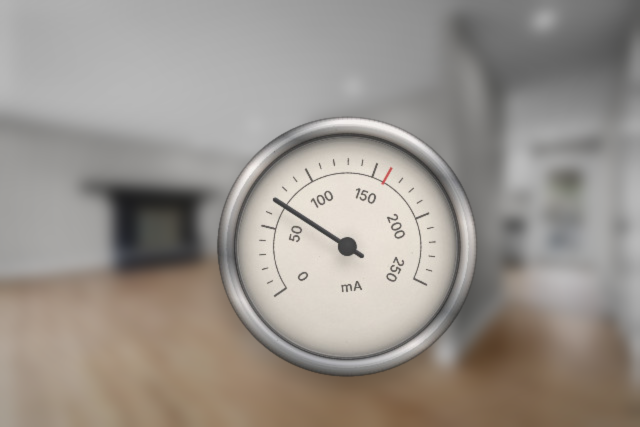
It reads 70 mA
